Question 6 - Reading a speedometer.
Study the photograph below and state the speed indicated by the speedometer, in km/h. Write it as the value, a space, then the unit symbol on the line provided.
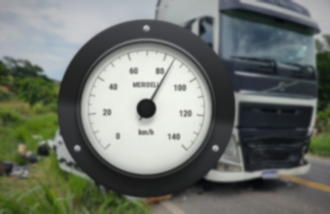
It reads 85 km/h
